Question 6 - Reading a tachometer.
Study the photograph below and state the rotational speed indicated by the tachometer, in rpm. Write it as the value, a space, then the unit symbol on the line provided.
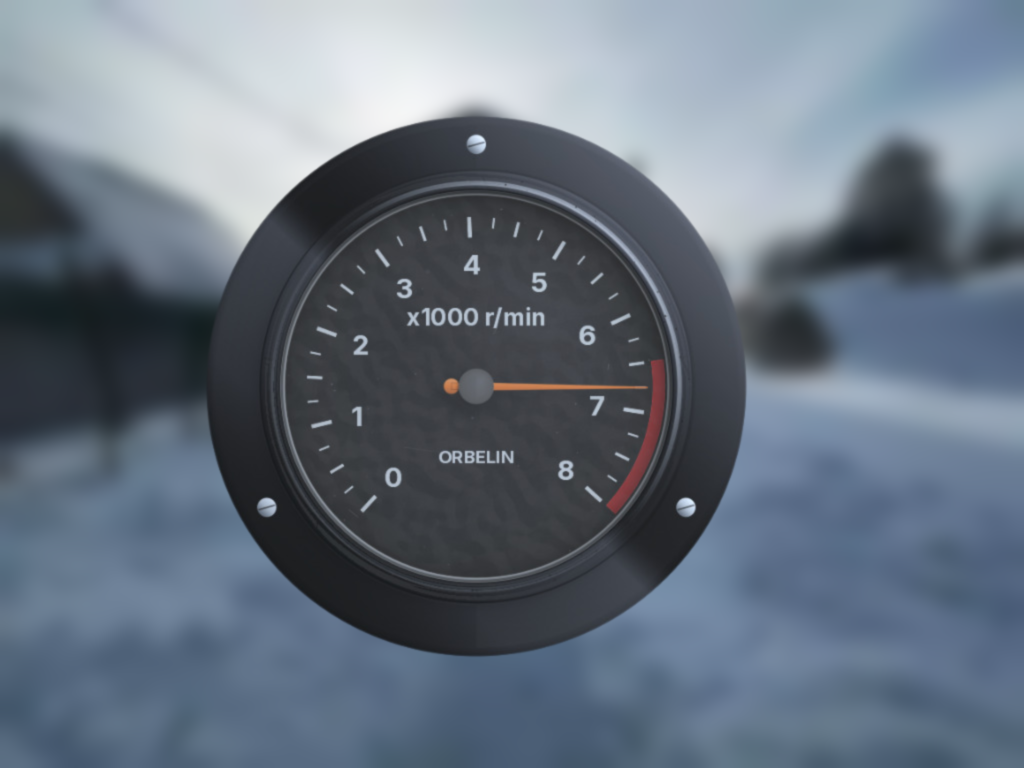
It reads 6750 rpm
